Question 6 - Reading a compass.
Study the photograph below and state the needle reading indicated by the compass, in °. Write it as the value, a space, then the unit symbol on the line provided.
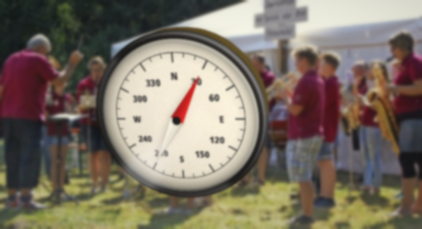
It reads 30 °
